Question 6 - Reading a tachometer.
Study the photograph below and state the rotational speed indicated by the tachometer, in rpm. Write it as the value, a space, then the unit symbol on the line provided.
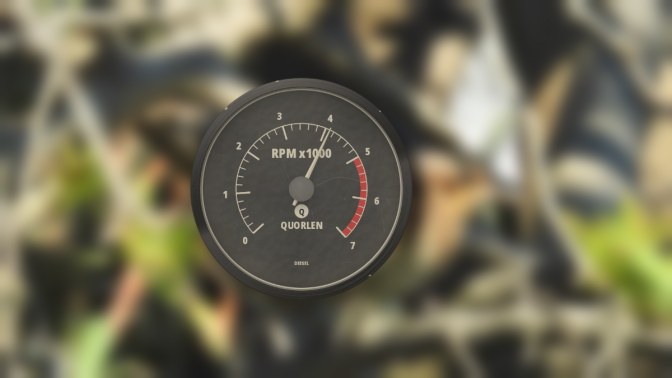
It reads 4100 rpm
